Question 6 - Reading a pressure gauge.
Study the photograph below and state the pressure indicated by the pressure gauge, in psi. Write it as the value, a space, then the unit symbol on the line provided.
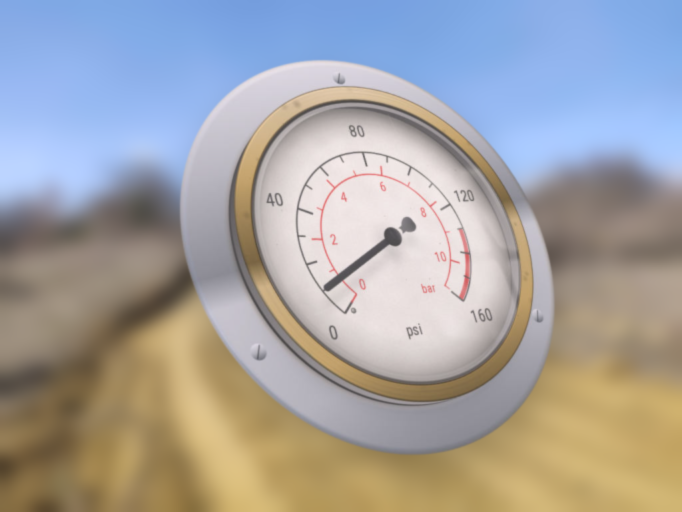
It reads 10 psi
